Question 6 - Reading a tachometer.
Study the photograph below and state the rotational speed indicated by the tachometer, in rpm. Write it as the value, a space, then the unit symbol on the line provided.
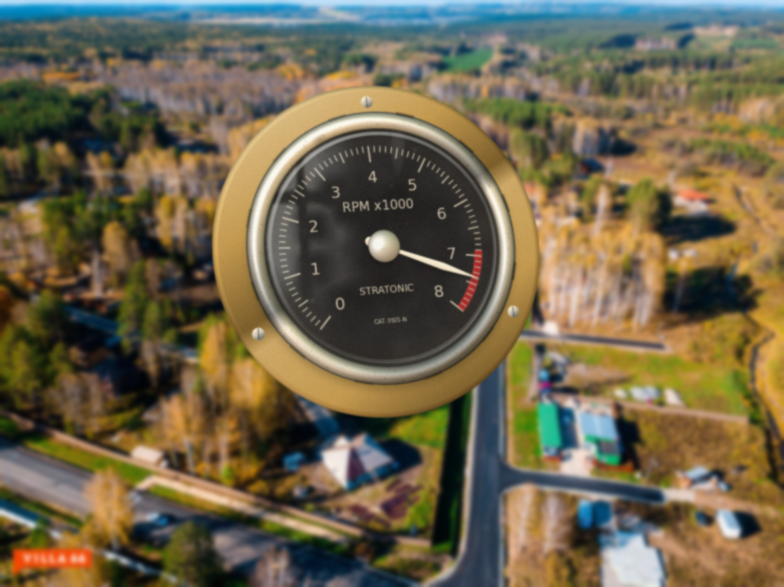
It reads 7400 rpm
